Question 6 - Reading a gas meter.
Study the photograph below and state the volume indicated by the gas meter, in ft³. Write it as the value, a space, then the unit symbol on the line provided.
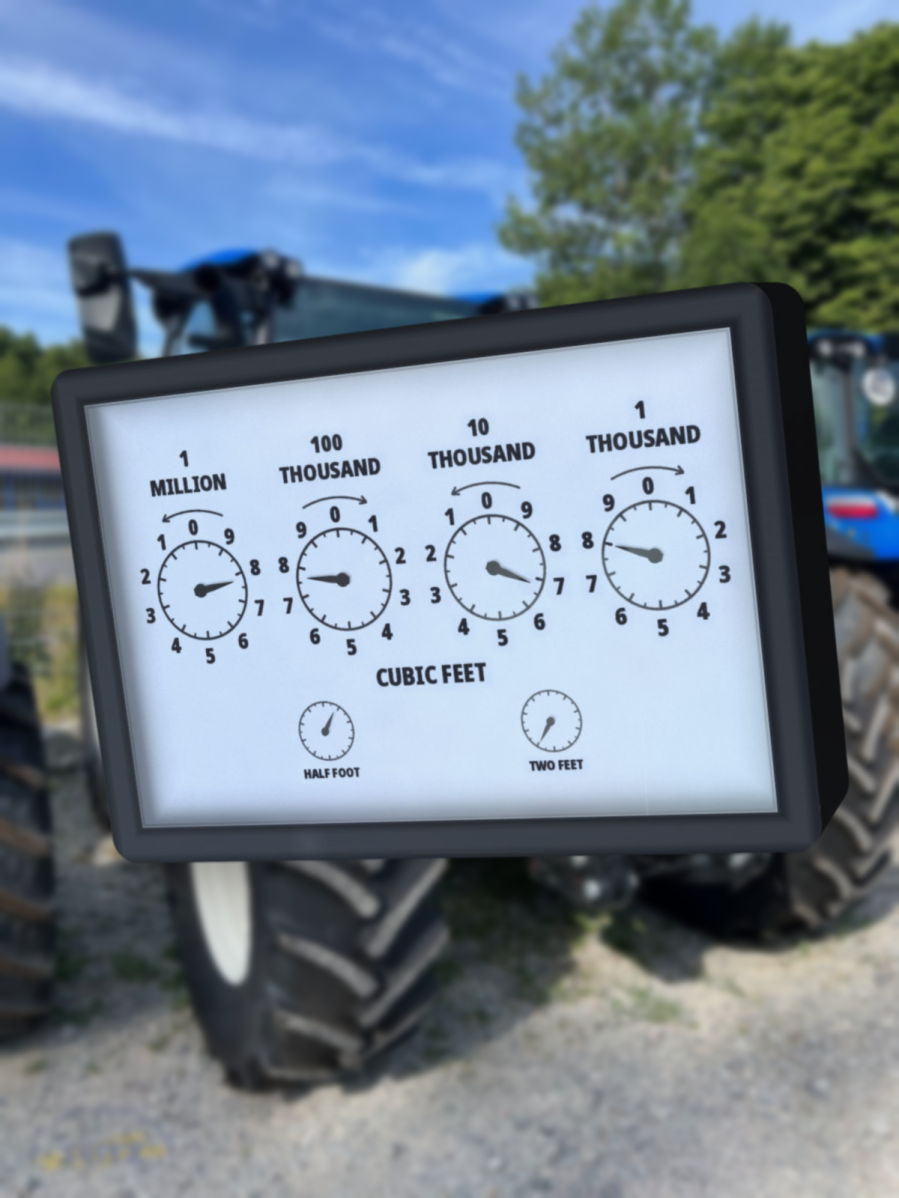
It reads 776800 ft³
